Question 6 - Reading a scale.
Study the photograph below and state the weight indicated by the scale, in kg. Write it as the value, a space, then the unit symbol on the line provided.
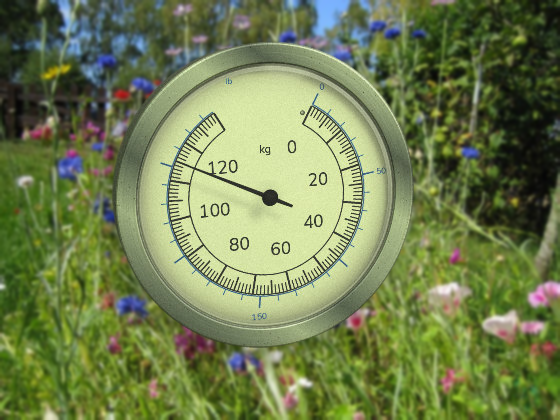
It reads 115 kg
